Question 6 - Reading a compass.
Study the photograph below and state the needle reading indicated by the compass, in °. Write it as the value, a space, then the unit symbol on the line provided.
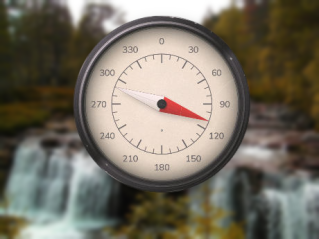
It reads 110 °
